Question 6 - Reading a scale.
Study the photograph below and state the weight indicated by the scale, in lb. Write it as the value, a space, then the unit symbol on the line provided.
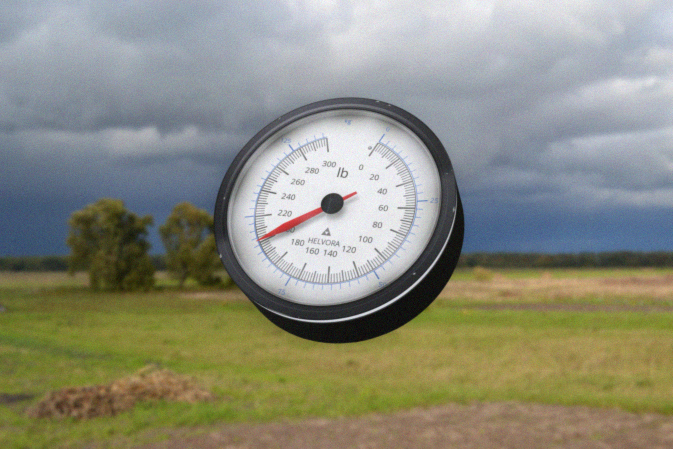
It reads 200 lb
